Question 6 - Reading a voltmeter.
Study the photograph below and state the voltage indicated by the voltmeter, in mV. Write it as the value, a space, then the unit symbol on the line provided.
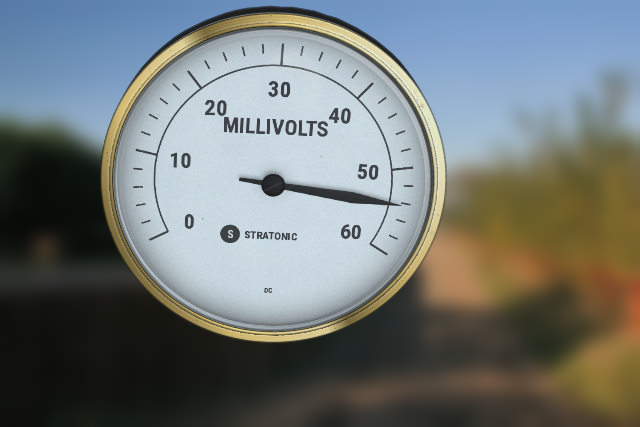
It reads 54 mV
